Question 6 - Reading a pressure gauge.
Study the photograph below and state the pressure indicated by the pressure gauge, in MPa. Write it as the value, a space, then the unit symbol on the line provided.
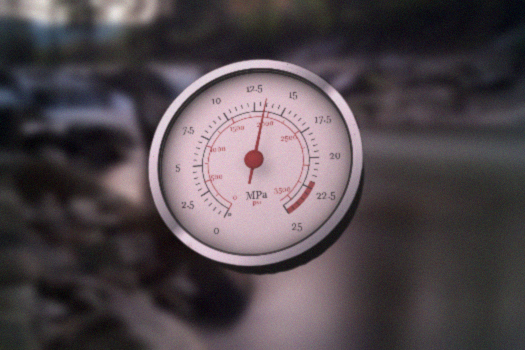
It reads 13.5 MPa
